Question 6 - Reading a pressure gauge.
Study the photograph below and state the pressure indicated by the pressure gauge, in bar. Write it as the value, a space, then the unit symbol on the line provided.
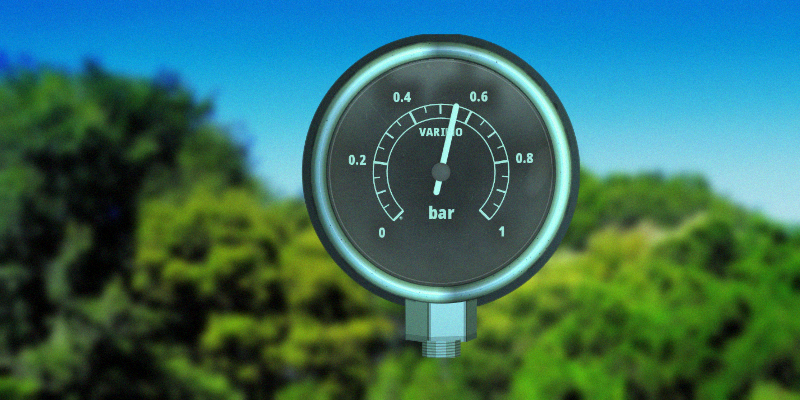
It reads 0.55 bar
